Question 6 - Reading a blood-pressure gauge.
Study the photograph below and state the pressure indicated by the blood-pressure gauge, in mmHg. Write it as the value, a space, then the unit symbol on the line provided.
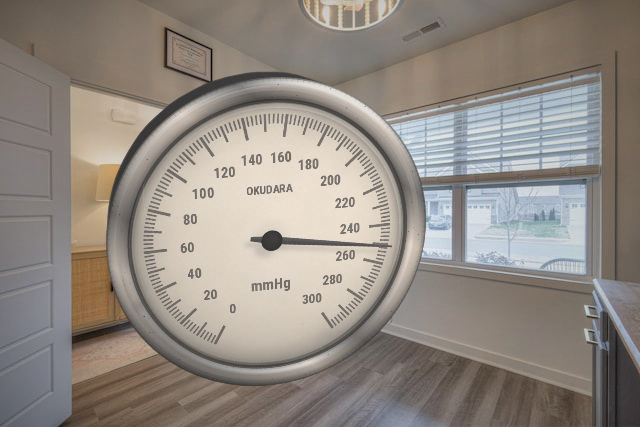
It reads 250 mmHg
